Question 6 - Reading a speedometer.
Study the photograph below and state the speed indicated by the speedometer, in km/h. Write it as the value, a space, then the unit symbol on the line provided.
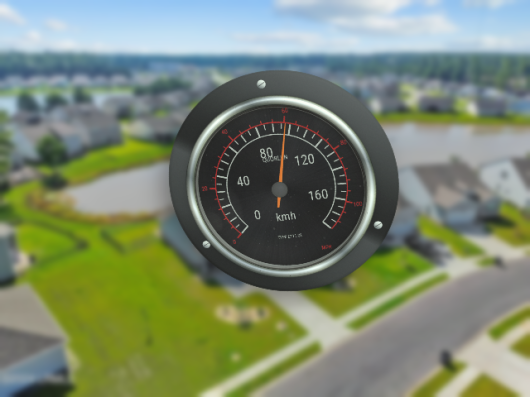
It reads 97.5 km/h
